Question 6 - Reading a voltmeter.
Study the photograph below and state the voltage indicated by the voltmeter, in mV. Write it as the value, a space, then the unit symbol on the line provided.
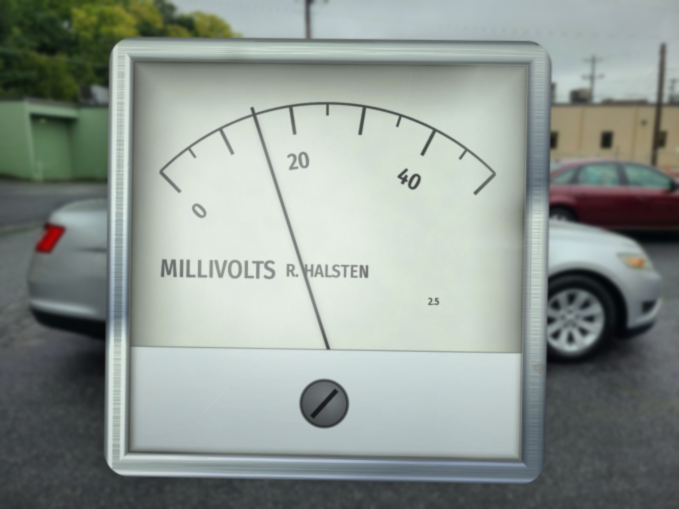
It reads 15 mV
